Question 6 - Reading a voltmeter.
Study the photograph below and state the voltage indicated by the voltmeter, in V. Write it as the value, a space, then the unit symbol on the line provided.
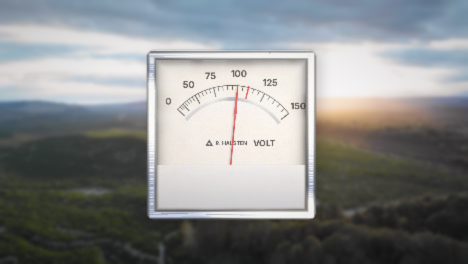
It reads 100 V
